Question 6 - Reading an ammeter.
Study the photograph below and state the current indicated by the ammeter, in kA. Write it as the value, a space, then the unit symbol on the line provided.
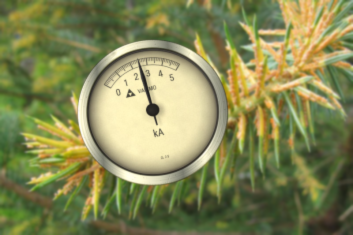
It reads 2.5 kA
